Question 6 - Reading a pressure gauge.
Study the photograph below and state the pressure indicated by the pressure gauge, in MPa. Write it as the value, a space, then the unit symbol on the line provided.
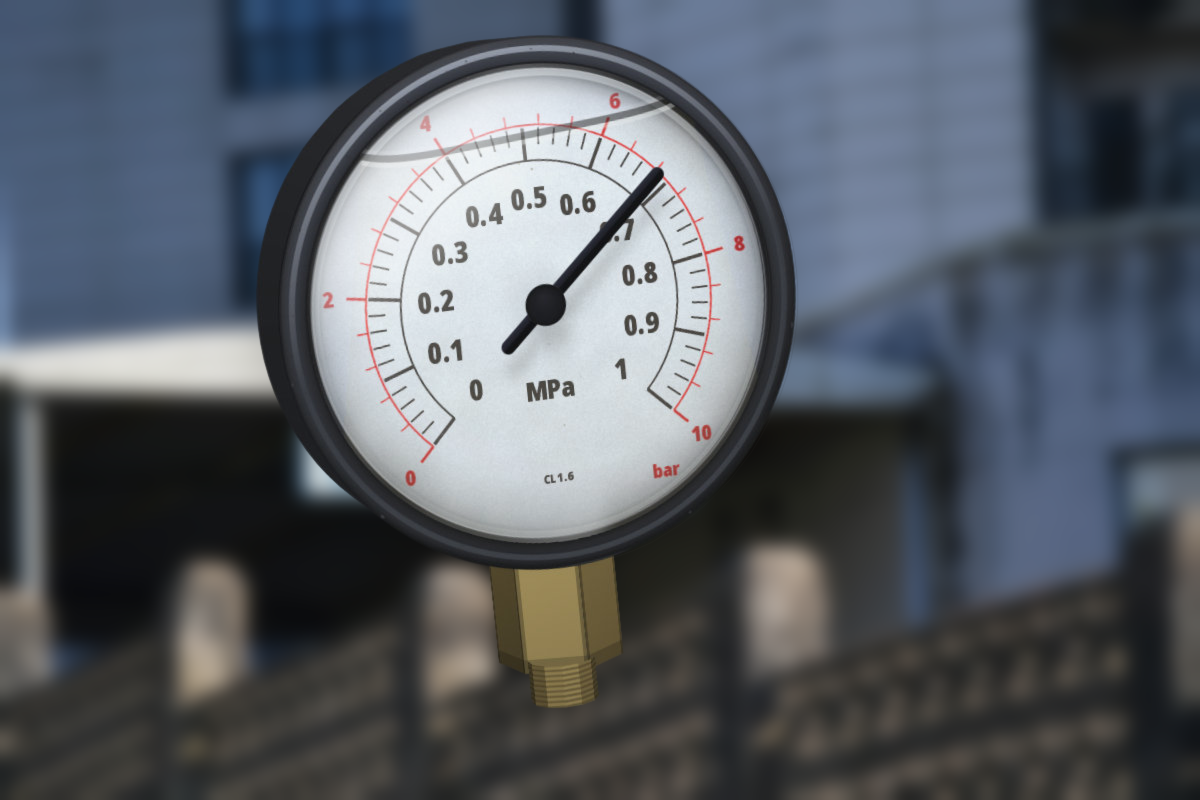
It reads 0.68 MPa
